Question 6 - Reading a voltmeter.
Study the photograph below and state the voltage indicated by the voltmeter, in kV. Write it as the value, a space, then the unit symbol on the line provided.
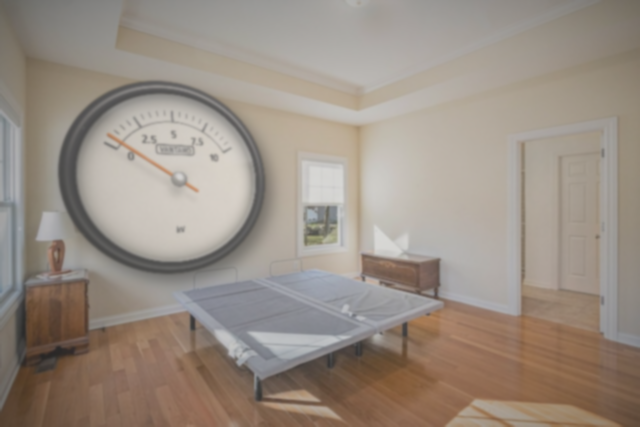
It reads 0.5 kV
